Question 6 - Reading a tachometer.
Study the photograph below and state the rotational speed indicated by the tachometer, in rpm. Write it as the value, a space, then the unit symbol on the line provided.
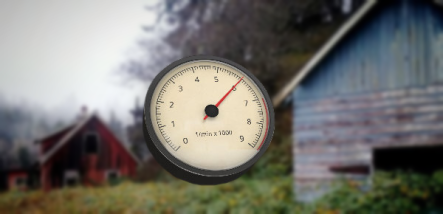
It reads 6000 rpm
